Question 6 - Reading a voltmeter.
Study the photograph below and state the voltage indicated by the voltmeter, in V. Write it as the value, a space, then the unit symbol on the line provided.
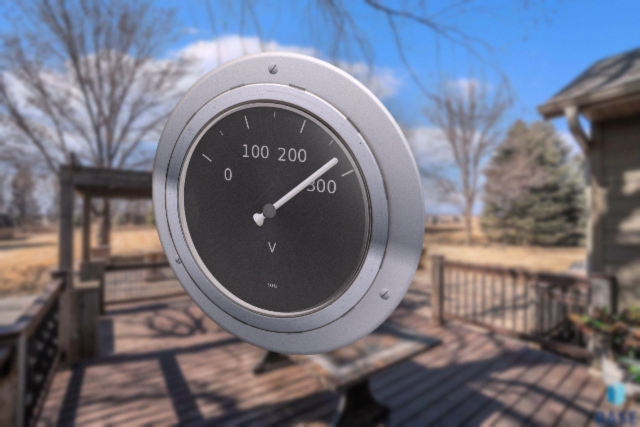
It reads 275 V
